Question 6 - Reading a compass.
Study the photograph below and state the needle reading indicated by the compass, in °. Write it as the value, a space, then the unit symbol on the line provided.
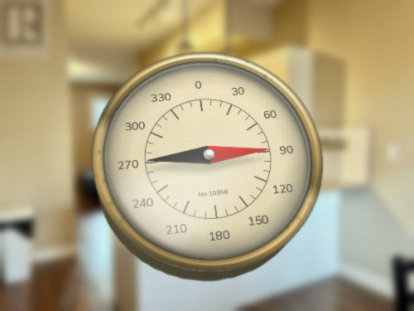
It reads 90 °
